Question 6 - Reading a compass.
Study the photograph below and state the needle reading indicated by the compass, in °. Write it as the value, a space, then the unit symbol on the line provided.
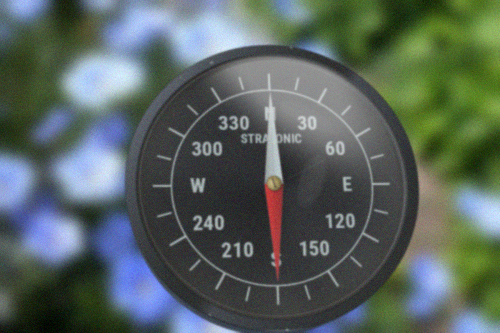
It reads 180 °
